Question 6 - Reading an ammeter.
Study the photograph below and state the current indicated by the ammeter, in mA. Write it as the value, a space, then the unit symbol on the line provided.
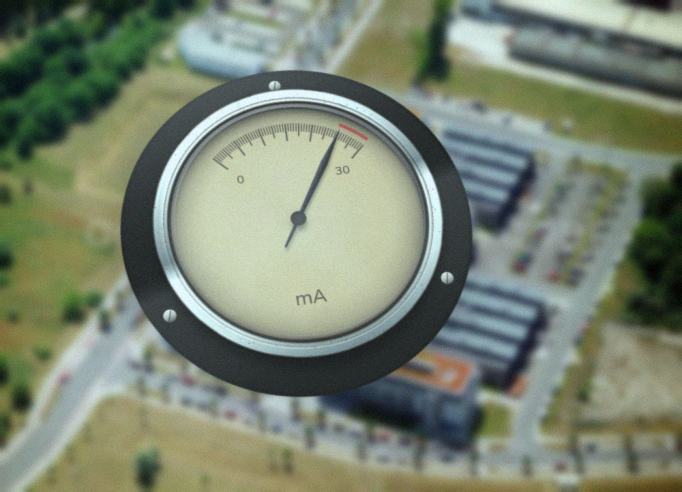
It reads 25 mA
